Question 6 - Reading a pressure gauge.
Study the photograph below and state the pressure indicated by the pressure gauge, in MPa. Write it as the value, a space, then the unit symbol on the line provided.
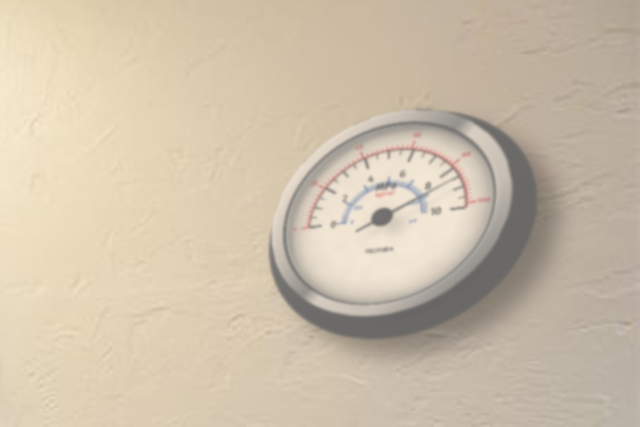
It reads 8.5 MPa
